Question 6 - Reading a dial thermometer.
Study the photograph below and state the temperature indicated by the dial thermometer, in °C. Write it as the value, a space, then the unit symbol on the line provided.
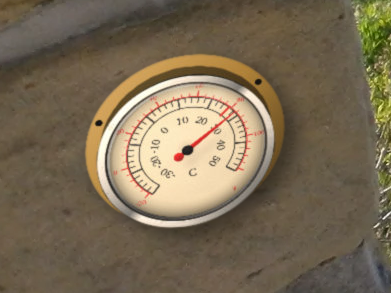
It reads 28 °C
